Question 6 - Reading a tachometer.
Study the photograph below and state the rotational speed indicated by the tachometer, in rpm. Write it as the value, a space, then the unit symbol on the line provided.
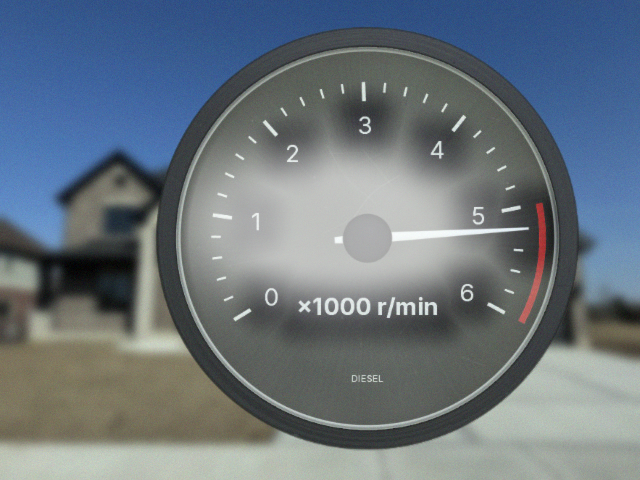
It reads 5200 rpm
